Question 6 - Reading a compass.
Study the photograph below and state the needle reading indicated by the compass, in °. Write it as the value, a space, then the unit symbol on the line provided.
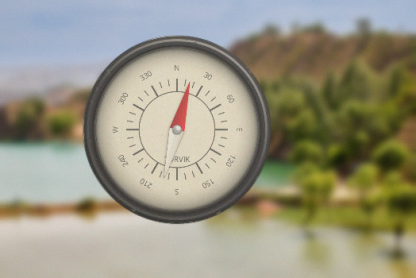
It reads 15 °
